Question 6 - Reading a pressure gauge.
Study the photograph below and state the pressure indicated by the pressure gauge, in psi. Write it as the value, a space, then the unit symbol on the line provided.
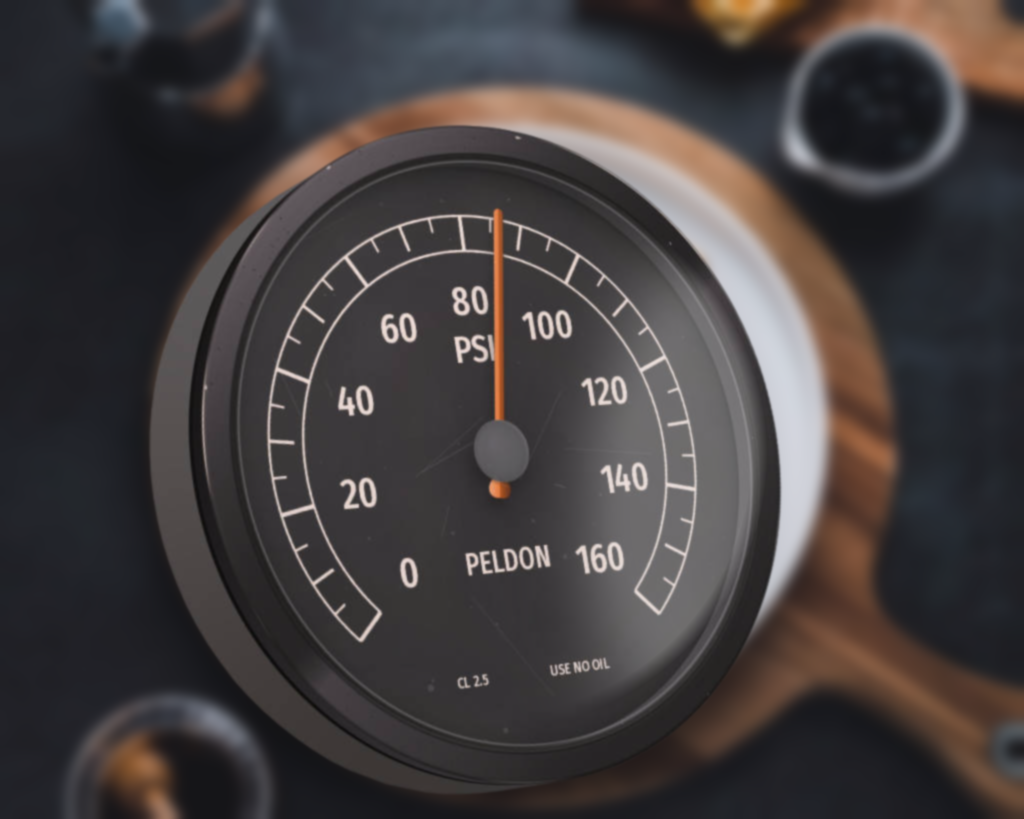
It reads 85 psi
